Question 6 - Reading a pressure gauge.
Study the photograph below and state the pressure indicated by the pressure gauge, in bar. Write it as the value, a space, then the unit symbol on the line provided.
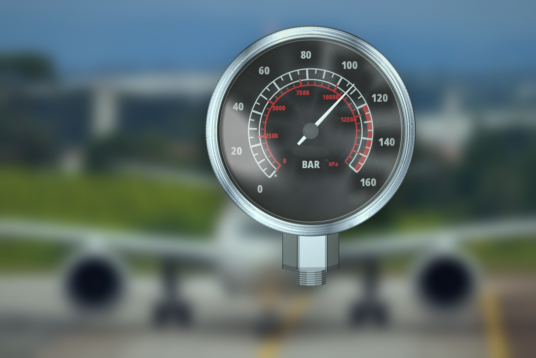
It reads 107.5 bar
